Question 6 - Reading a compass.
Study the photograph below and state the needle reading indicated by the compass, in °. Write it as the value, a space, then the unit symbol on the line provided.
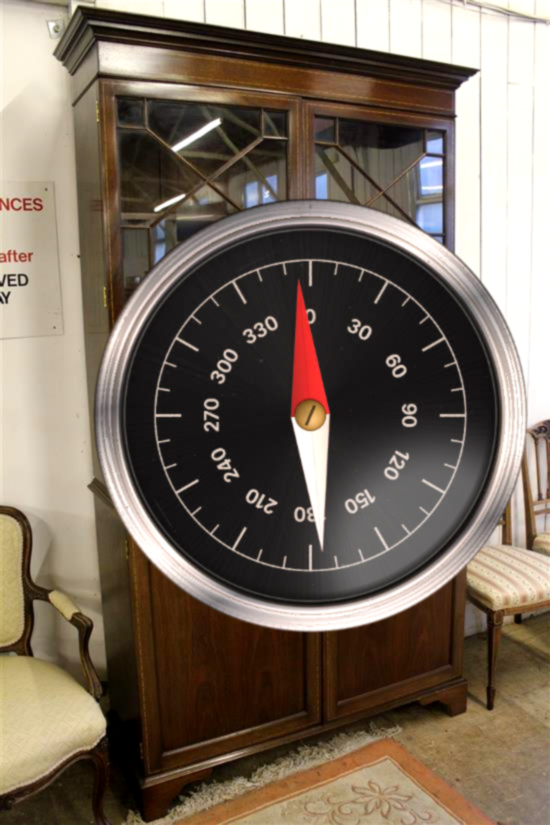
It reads 355 °
